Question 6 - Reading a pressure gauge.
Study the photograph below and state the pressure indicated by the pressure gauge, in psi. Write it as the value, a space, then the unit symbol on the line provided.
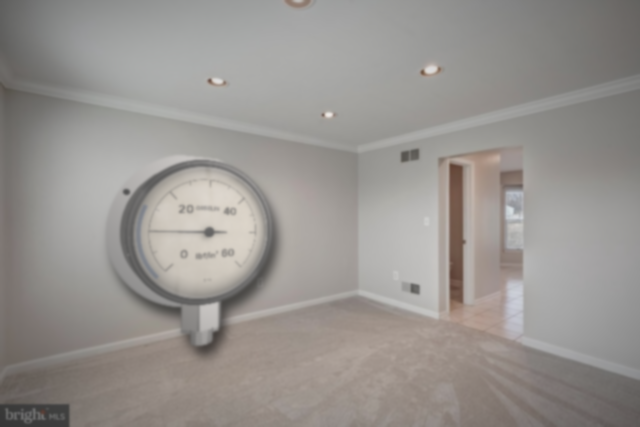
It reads 10 psi
